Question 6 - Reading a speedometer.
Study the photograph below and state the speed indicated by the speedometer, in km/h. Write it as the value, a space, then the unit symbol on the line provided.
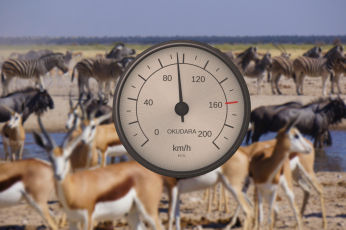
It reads 95 km/h
